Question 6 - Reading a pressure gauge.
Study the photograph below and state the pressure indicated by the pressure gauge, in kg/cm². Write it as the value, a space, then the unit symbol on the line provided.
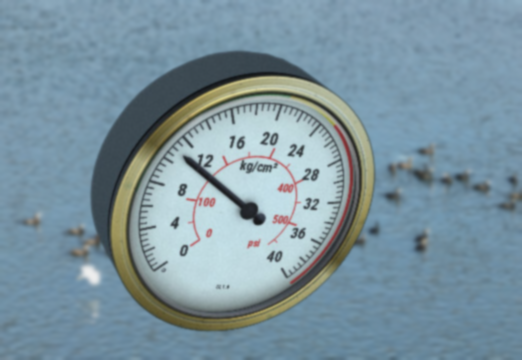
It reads 11 kg/cm²
